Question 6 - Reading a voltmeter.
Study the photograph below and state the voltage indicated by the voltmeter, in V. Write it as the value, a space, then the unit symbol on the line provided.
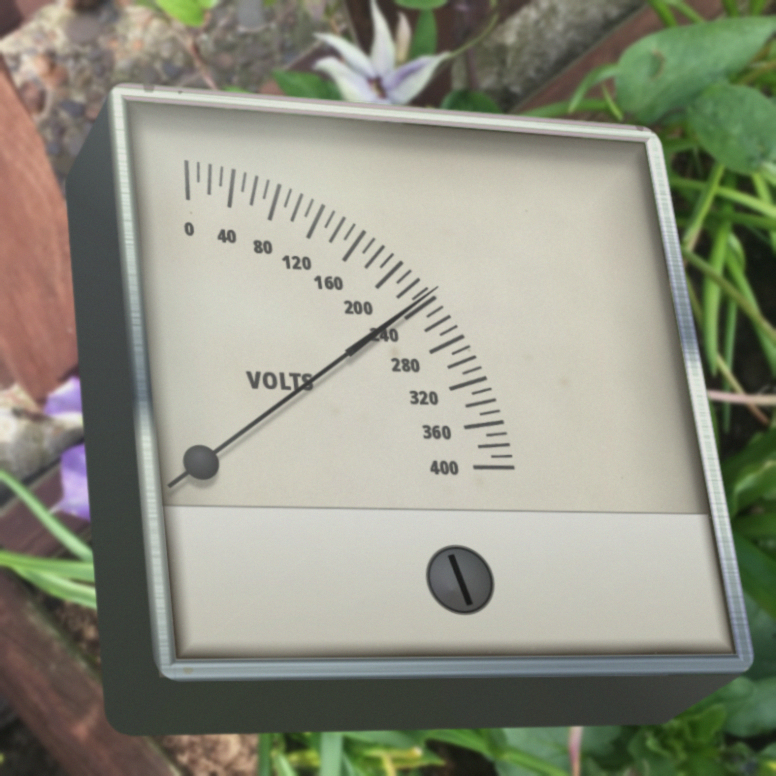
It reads 235 V
